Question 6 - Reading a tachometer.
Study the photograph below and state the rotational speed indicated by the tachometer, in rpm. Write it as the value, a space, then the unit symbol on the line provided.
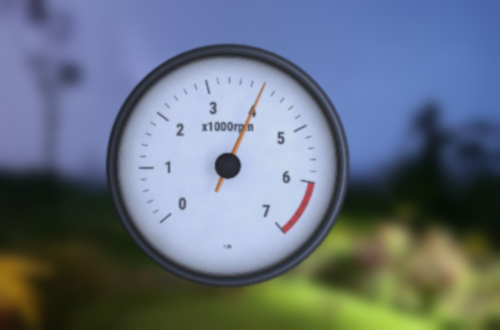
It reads 4000 rpm
